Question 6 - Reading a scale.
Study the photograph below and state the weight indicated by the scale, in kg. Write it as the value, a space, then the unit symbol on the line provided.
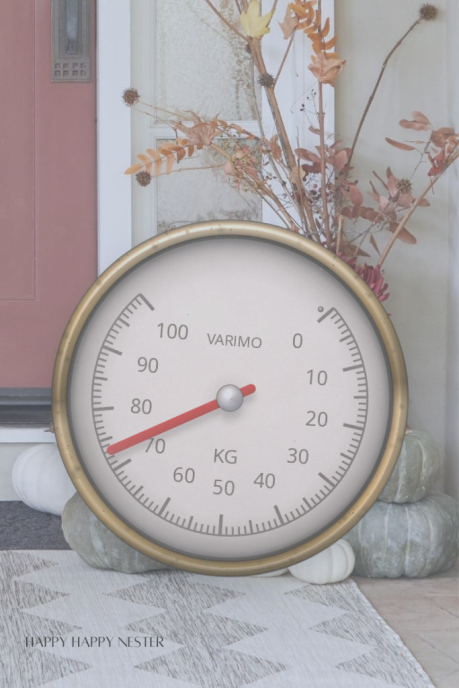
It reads 73 kg
